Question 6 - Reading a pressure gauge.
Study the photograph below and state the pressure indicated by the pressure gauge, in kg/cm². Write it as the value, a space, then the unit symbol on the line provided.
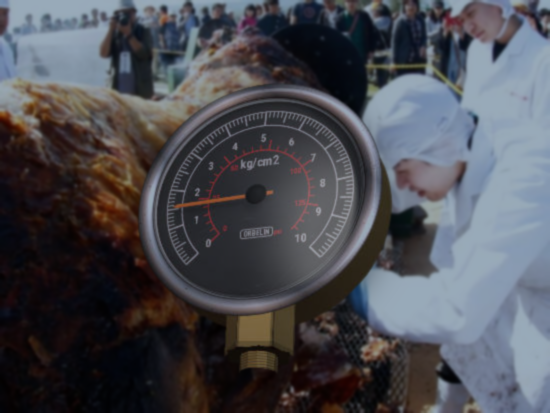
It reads 1.5 kg/cm²
